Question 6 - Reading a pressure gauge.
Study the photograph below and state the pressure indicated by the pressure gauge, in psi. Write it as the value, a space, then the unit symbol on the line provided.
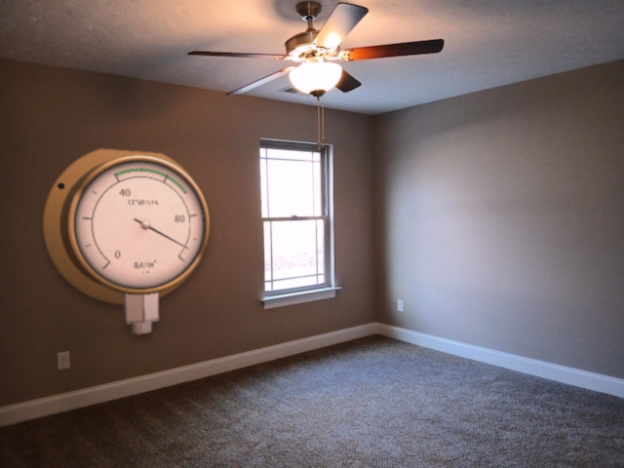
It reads 95 psi
